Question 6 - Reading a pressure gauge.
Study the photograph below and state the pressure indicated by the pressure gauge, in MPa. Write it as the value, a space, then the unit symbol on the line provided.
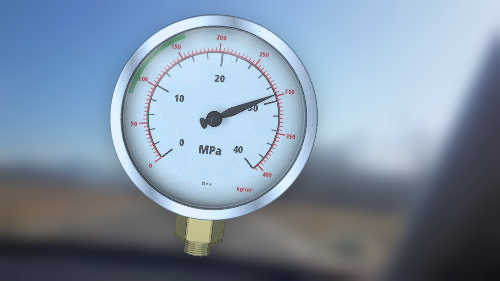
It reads 29 MPa
